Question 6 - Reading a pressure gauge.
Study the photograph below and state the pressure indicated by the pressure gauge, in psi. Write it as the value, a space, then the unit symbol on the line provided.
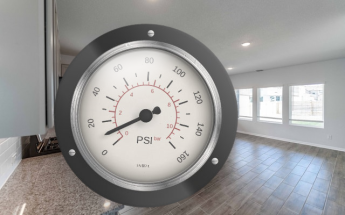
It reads 10 psi
